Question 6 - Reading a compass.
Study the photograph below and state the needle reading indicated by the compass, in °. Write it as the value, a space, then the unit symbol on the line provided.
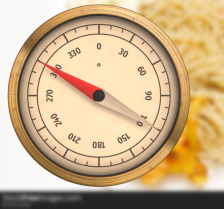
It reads 300 °
